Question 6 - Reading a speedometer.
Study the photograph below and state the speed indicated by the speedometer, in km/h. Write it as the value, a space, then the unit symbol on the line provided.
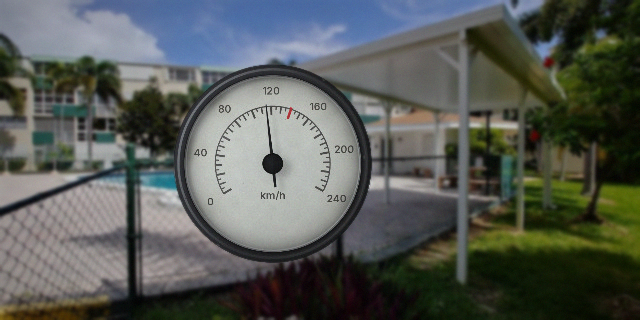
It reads 115 km/h
